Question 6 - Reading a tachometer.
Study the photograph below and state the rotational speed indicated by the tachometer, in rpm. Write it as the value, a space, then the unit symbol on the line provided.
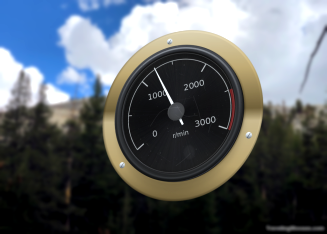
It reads 1250 rpm
